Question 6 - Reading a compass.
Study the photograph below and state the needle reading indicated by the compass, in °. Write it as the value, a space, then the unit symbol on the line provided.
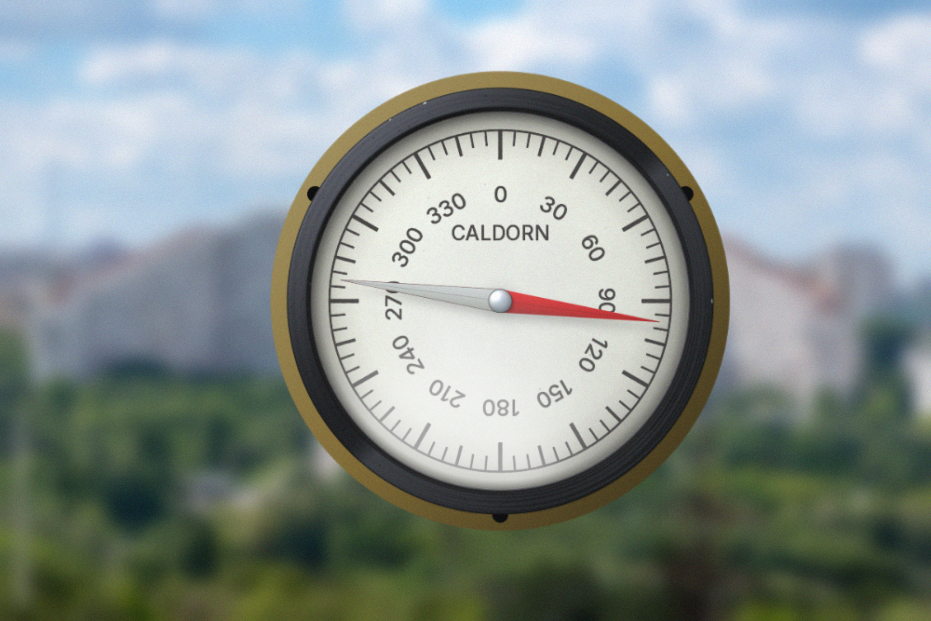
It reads 97.5 °
